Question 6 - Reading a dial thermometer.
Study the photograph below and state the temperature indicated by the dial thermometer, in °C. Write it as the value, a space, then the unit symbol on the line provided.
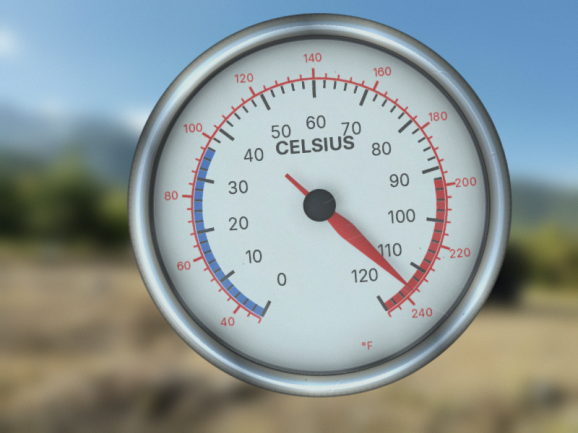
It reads 114 °C
